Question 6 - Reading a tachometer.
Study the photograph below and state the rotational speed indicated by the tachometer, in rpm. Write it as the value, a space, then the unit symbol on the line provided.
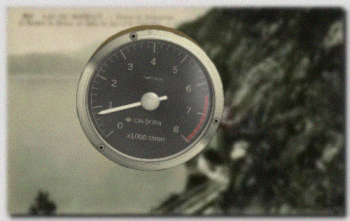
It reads 800 rpm
